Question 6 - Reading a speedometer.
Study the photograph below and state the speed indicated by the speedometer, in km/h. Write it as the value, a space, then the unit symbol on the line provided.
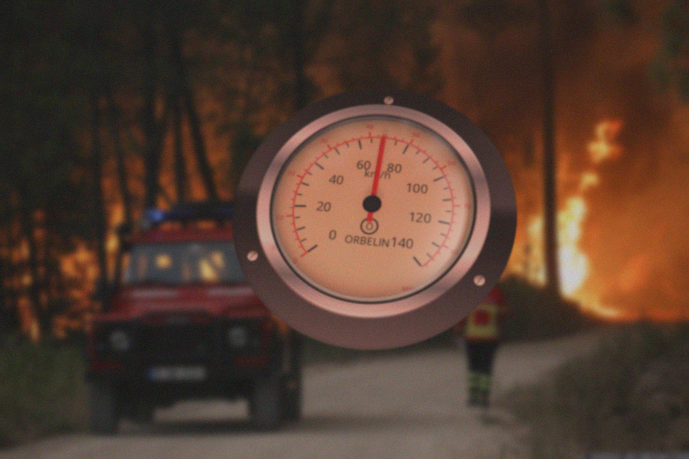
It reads 70 km/h
